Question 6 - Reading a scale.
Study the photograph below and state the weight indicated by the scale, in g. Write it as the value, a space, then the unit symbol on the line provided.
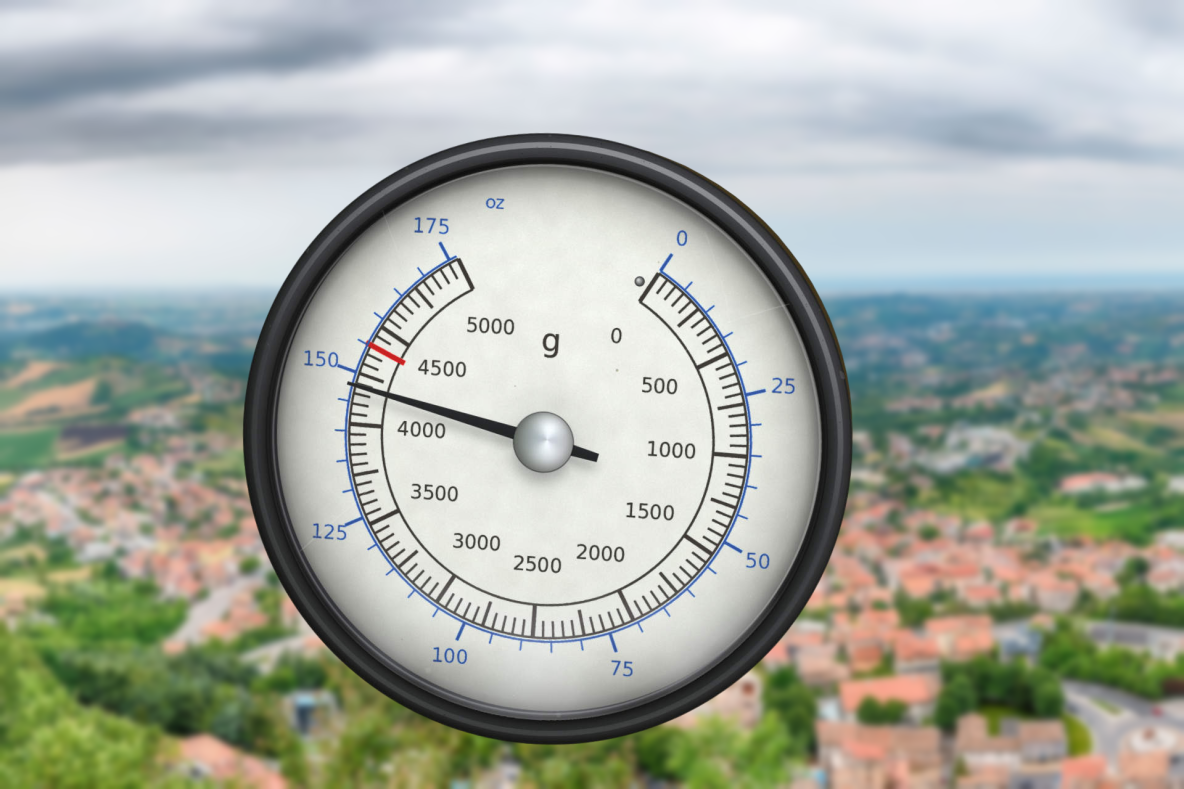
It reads 4200 g
